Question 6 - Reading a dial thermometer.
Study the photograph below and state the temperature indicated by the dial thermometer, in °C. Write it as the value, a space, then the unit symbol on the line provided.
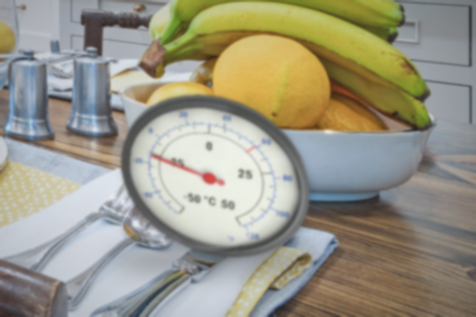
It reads -25 °C
